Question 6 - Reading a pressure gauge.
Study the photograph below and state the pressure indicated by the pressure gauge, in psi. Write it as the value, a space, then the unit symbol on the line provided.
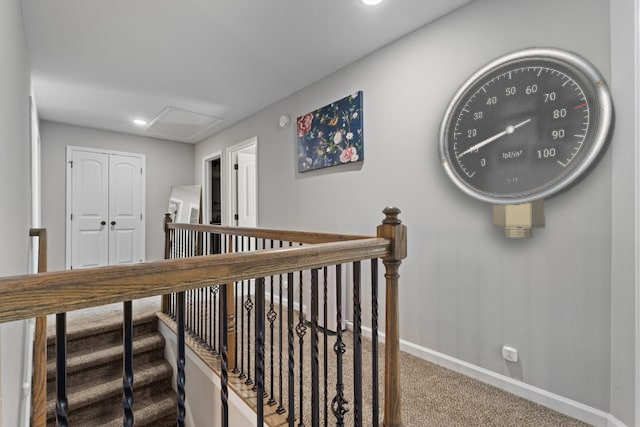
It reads 10 psi
